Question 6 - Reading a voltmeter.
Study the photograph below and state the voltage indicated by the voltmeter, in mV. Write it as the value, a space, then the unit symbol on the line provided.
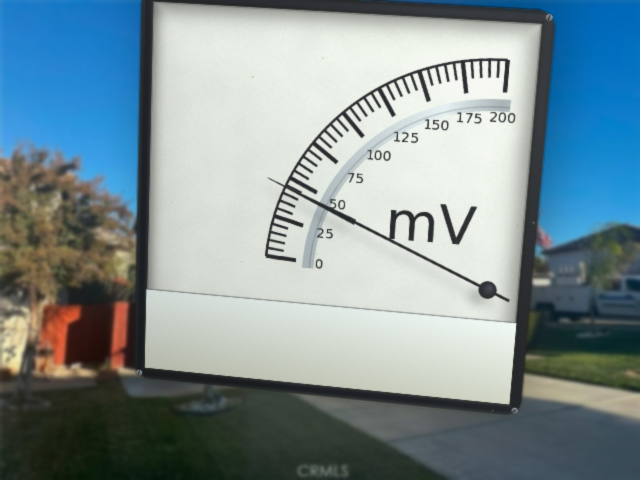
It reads 45 mV
